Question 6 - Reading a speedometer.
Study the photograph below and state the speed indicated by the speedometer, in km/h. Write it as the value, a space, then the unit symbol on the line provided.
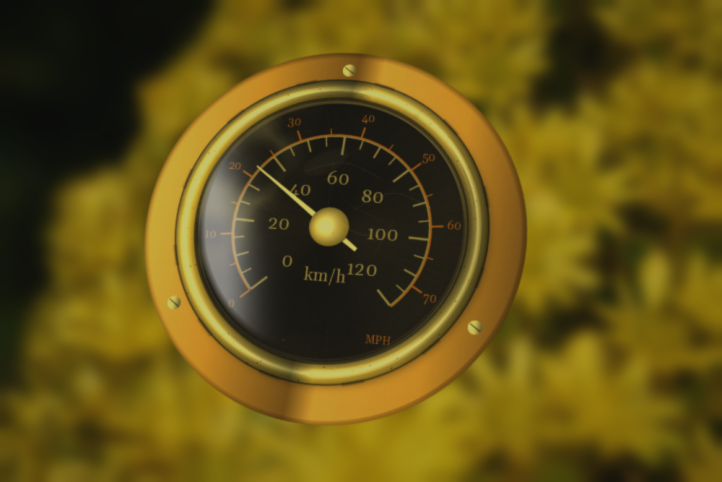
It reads 35 km/h
